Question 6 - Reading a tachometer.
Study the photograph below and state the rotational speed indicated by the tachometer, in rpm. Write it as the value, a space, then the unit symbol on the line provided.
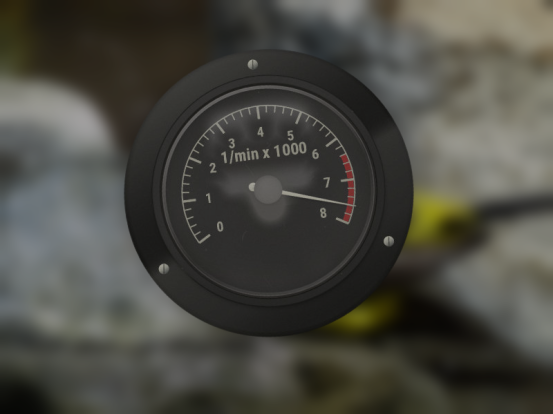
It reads 7600 rpm
